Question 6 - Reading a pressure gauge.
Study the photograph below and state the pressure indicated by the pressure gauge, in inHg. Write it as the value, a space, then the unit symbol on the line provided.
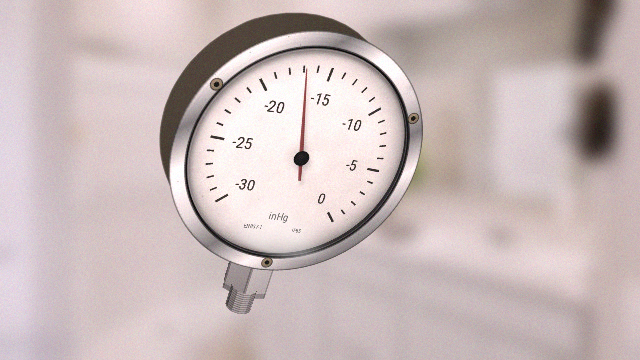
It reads -17 inHg
